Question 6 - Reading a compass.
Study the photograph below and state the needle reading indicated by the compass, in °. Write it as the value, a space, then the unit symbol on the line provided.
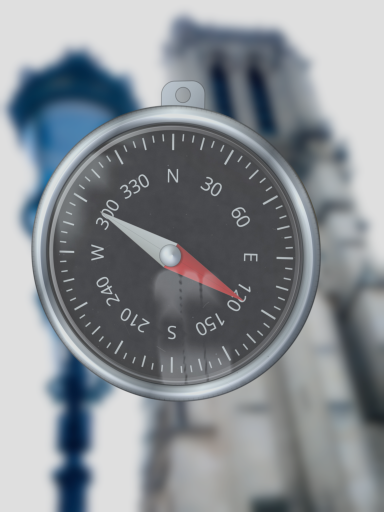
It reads 120 °
